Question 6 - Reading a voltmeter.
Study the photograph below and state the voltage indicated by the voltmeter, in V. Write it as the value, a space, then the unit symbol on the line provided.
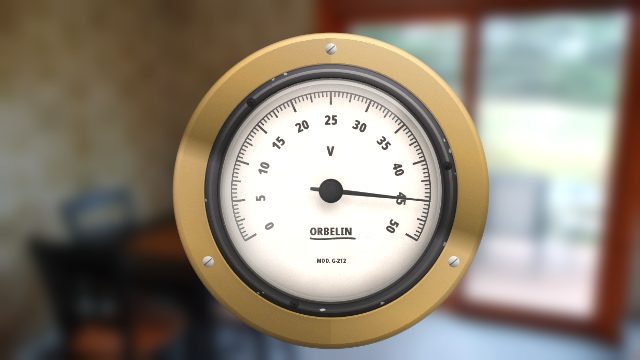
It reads 45 V
